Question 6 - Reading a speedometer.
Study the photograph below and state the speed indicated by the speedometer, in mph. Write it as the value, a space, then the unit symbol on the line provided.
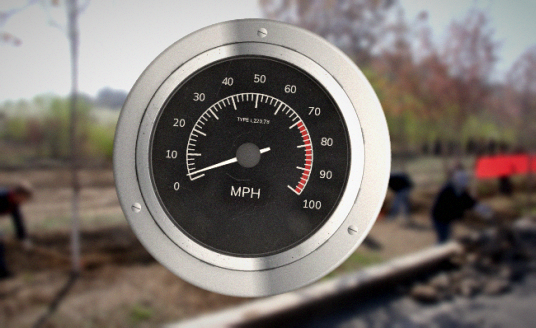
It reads 2 mph
